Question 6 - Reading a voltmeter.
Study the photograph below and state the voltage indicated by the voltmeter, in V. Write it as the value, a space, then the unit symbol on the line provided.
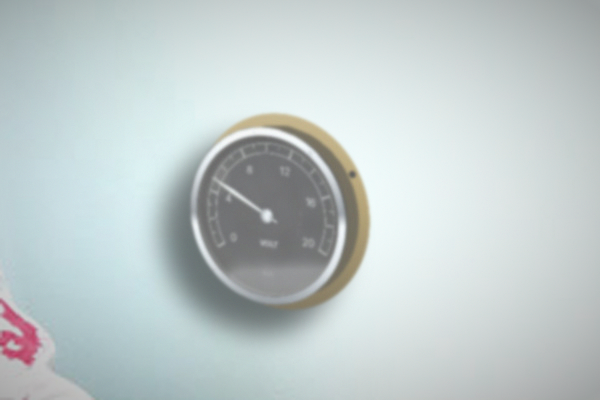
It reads 5 V
